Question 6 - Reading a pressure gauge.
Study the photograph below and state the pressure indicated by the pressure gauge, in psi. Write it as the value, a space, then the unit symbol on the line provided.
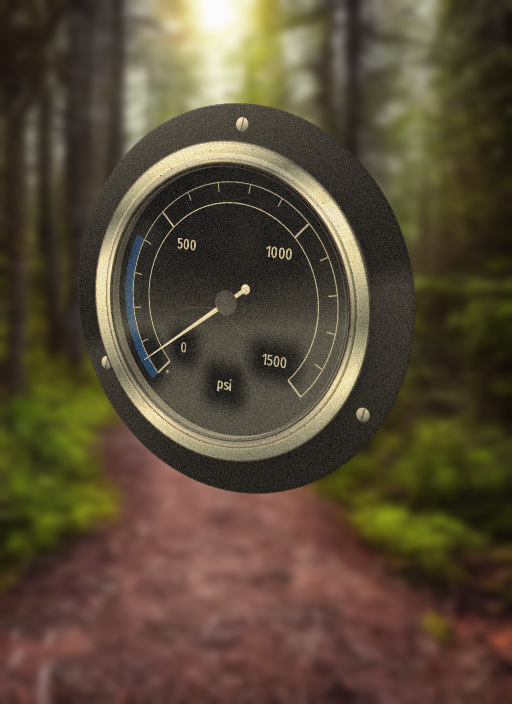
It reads 50 psi
